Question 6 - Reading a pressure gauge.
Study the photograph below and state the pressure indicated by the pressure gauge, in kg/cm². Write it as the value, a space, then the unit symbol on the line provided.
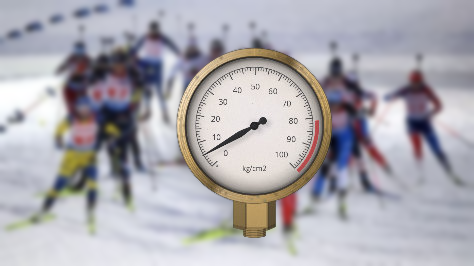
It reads 5 kg/cm²
